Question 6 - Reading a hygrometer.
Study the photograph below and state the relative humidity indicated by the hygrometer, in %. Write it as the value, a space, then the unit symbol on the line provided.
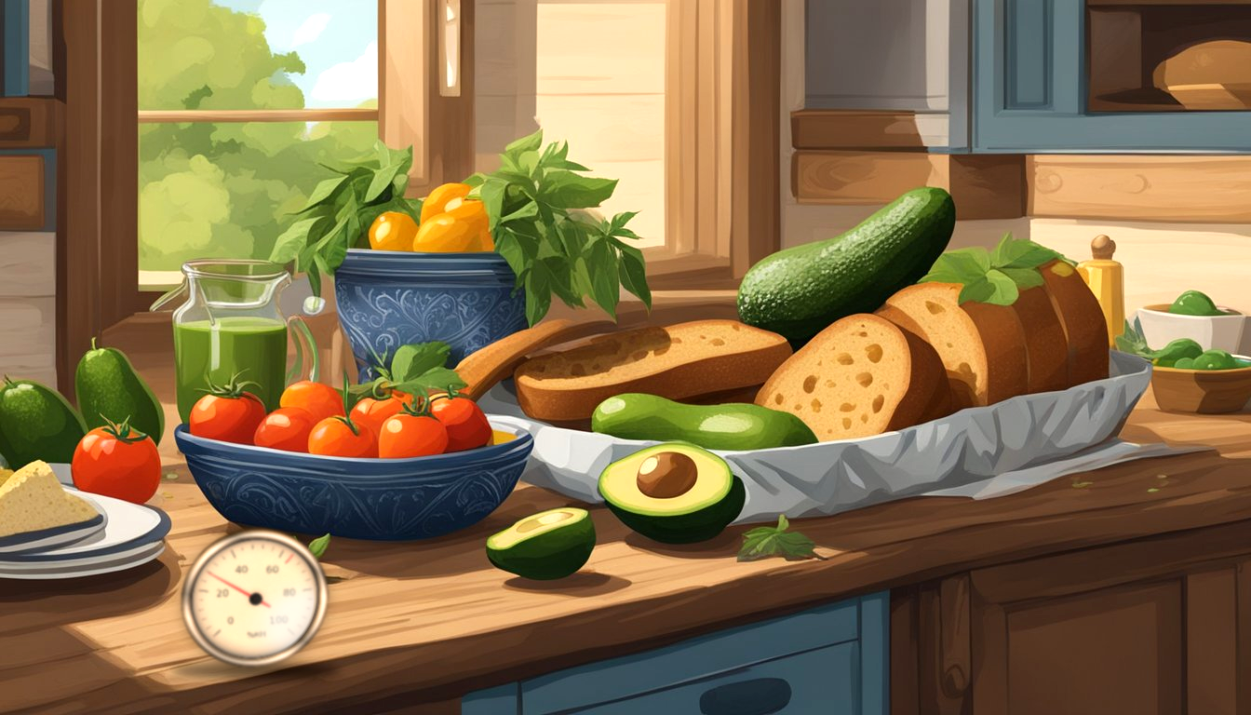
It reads 28 %
